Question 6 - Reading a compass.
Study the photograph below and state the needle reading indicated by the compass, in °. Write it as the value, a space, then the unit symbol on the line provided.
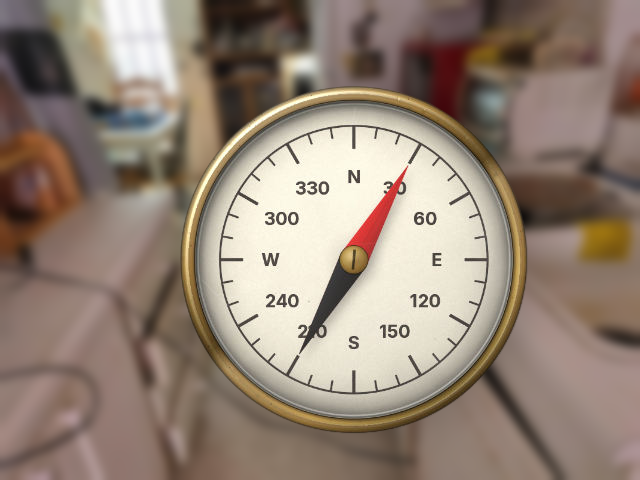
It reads 30 °
